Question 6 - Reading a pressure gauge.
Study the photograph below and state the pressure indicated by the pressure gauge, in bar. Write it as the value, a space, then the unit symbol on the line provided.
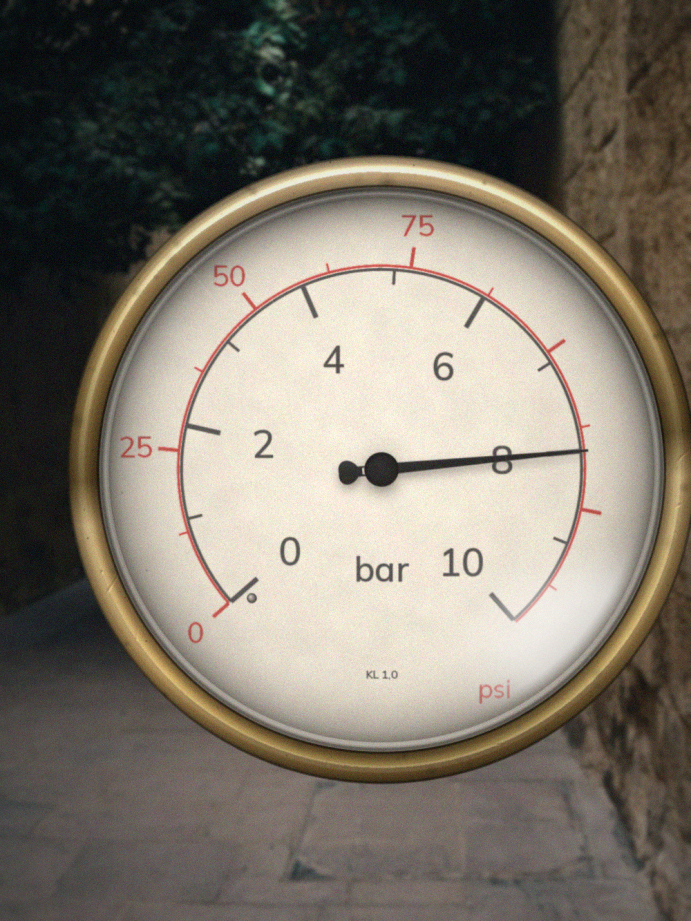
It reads 8 bar
